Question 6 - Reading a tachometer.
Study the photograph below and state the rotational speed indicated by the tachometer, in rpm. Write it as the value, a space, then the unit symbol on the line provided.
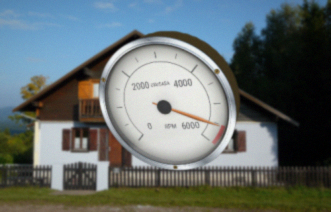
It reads 5500 rpm
